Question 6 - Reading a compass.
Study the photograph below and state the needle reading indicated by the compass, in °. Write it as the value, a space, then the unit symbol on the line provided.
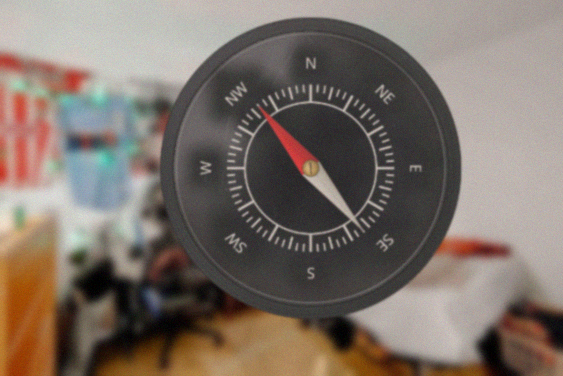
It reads 320 °
